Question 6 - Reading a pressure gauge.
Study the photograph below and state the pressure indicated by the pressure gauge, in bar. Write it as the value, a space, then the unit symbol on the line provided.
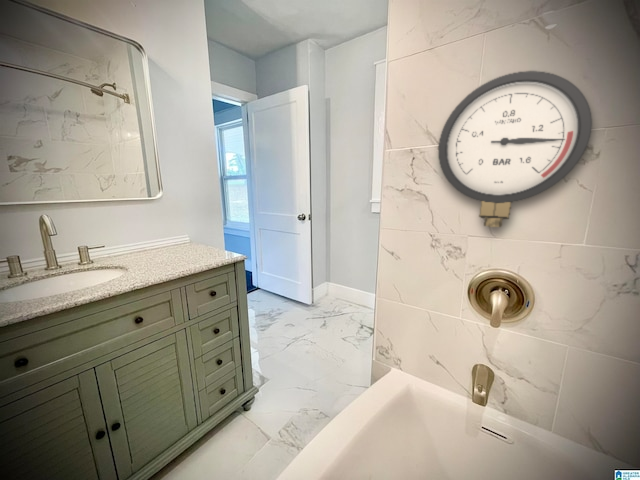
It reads 1.35 bar
